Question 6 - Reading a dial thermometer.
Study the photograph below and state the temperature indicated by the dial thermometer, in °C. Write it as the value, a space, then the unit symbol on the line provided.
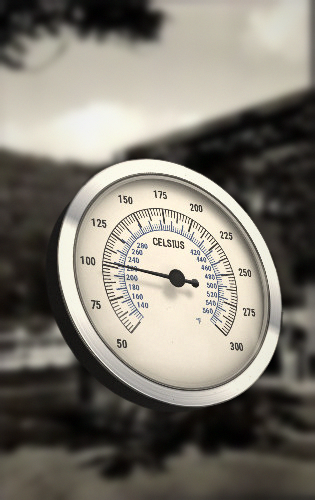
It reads 100 °C
